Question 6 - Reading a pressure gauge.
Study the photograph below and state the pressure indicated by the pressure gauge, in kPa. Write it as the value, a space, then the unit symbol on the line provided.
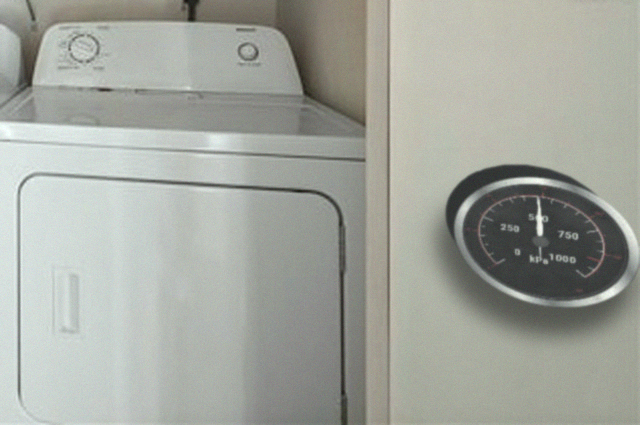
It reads 500 kPa
